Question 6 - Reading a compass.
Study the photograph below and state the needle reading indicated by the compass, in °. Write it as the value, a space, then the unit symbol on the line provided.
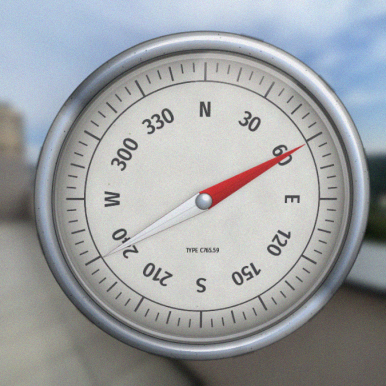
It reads 60 °
